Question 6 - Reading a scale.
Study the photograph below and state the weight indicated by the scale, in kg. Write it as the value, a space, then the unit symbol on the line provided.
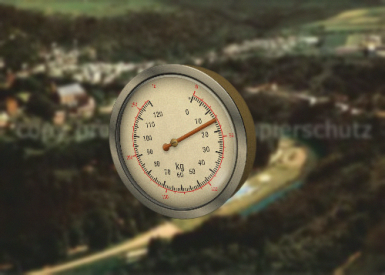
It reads 15 kg
